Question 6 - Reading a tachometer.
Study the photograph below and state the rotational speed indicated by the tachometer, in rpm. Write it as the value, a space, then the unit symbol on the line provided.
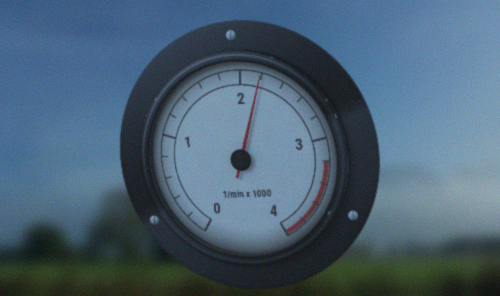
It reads 2200 rpm
